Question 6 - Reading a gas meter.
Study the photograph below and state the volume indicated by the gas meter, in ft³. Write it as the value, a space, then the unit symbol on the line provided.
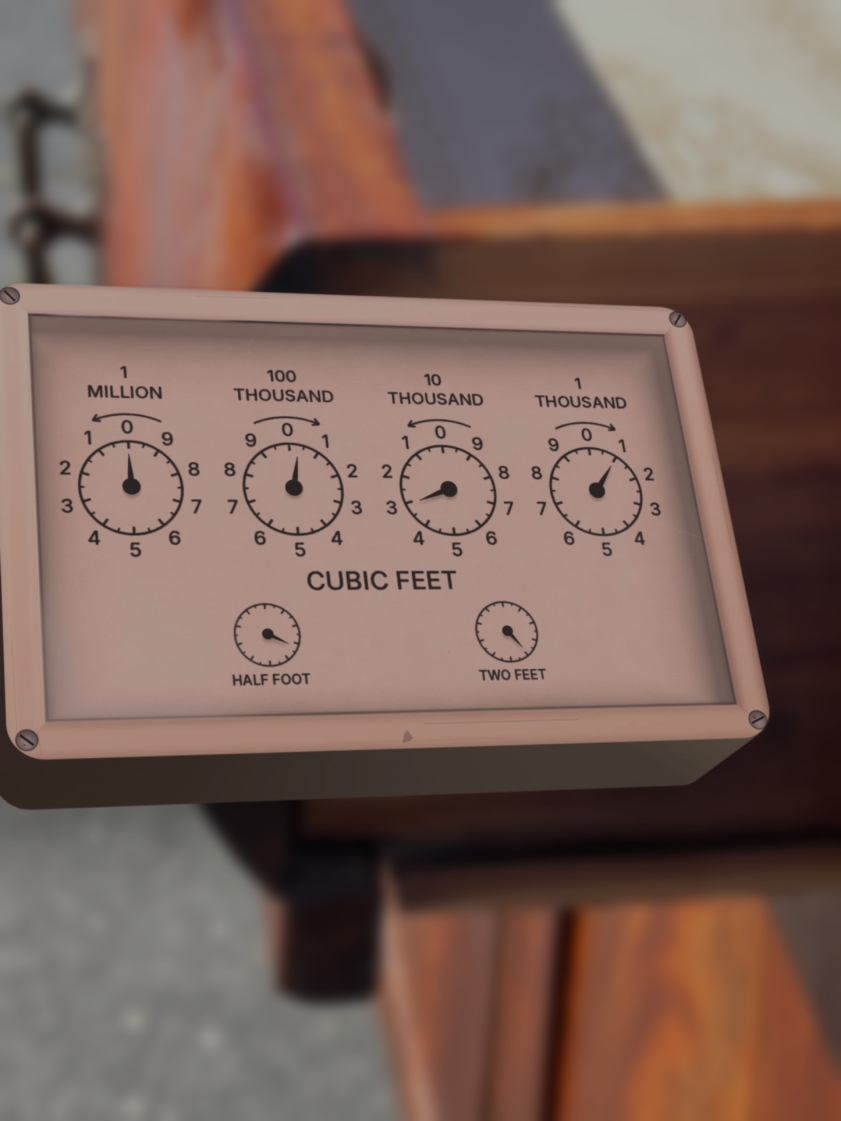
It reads 3100 ft³
